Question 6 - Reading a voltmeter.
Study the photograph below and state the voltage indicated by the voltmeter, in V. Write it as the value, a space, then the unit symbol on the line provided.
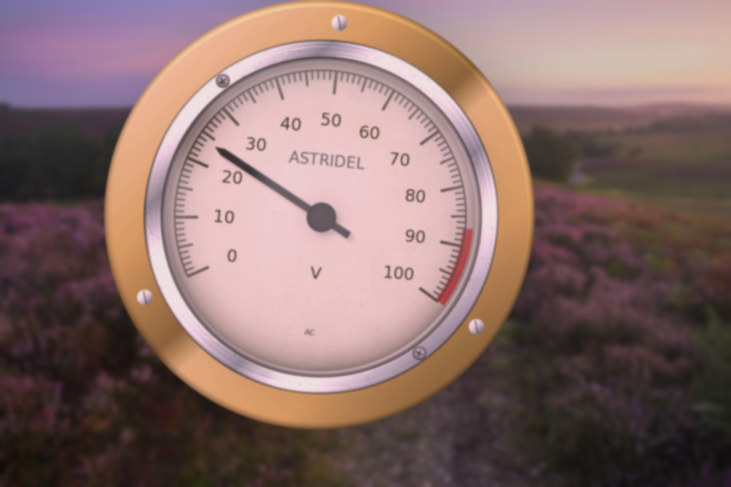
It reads 24 V
